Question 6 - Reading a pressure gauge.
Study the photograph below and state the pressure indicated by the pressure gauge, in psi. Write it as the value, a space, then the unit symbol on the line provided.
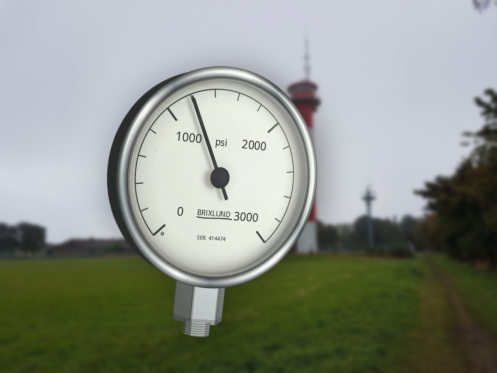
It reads 1200 psi
